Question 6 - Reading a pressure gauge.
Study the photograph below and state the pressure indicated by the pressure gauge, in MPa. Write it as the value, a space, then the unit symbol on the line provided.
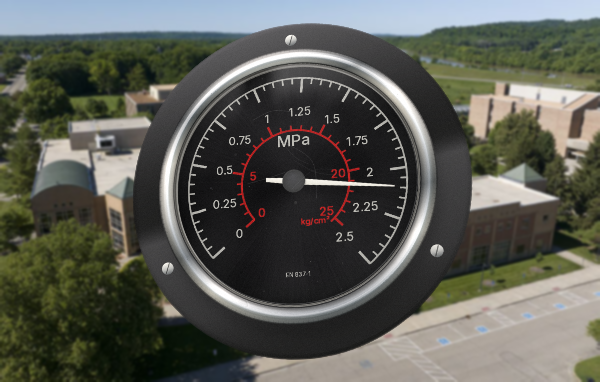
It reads 2.1 MPa
